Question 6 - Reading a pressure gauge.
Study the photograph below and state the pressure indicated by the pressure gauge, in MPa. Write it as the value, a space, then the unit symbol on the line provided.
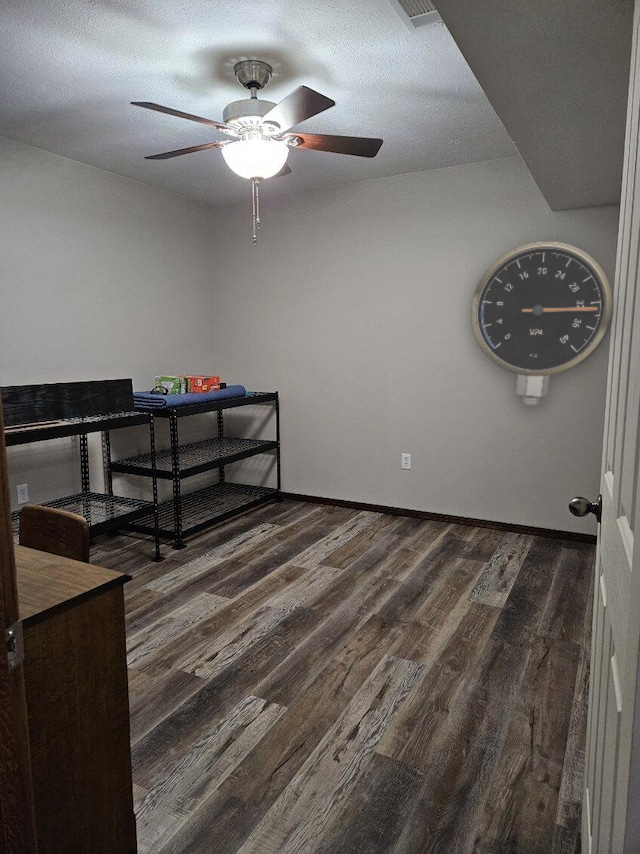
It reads 33 MPa
